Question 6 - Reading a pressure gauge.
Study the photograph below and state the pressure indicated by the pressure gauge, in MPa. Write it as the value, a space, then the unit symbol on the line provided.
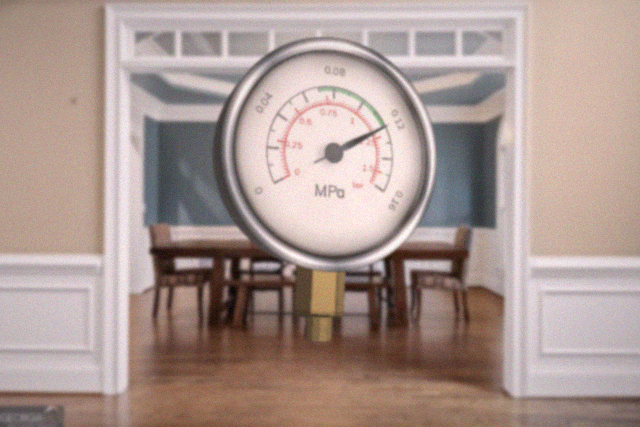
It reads 0.12 MPa
